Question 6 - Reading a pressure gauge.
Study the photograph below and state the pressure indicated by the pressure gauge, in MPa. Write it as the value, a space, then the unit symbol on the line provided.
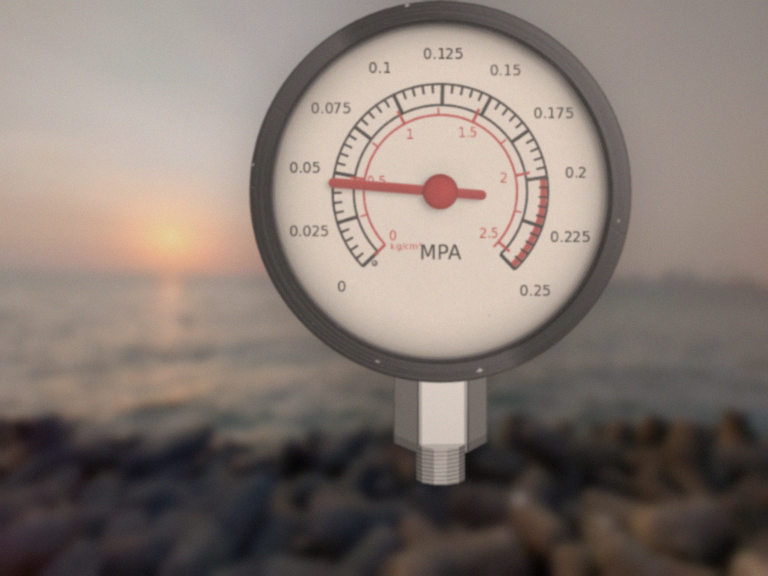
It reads 0.045 MPa
